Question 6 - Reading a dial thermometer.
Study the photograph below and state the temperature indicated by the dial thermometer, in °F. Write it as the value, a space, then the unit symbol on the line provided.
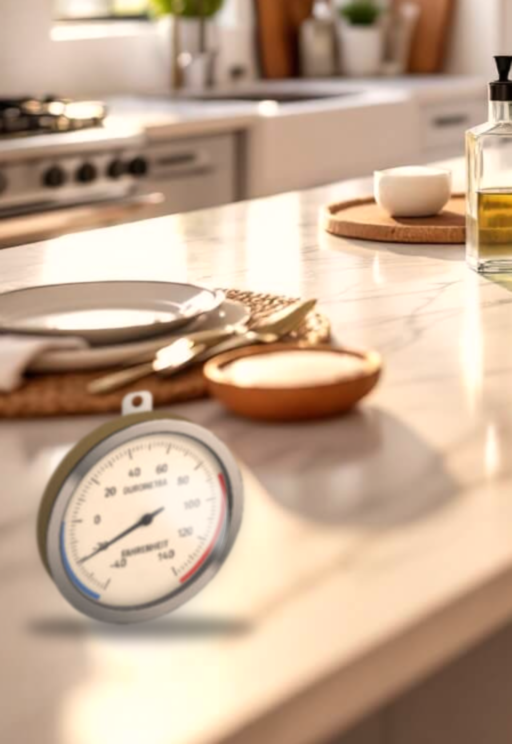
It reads -20 °F
